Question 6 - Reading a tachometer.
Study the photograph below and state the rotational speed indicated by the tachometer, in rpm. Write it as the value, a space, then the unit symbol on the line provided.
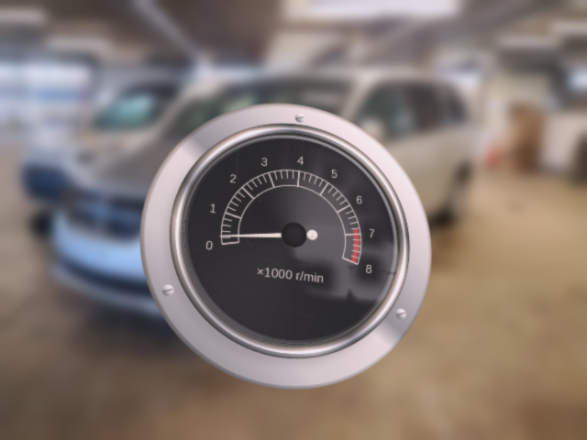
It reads 200 rpm
